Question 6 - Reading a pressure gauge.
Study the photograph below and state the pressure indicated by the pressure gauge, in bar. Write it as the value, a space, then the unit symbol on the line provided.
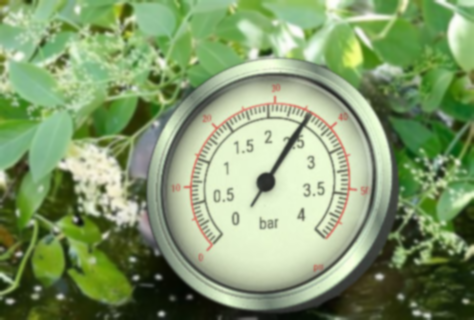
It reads 2.5 bar
